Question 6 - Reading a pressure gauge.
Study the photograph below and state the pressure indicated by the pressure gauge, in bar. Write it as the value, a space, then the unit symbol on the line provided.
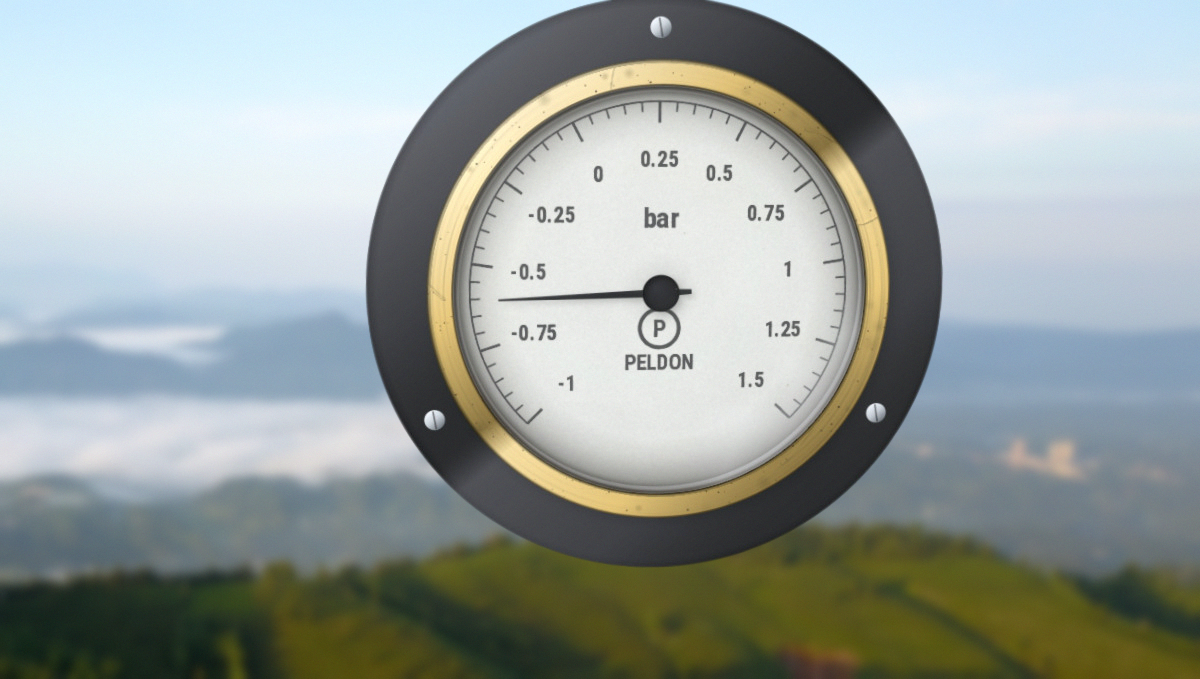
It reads -0.6 bar
